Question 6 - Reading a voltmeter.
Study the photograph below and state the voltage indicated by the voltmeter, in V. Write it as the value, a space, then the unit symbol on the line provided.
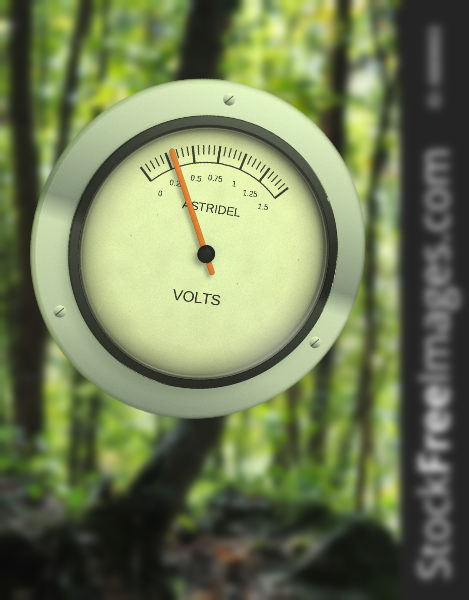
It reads 0.3 V
